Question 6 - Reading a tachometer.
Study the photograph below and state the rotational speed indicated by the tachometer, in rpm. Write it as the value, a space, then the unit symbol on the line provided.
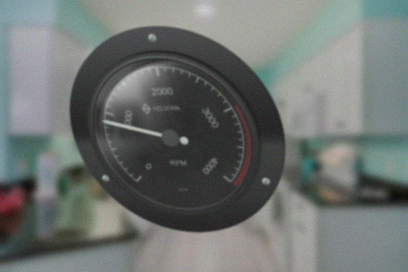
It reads 900 rpm
